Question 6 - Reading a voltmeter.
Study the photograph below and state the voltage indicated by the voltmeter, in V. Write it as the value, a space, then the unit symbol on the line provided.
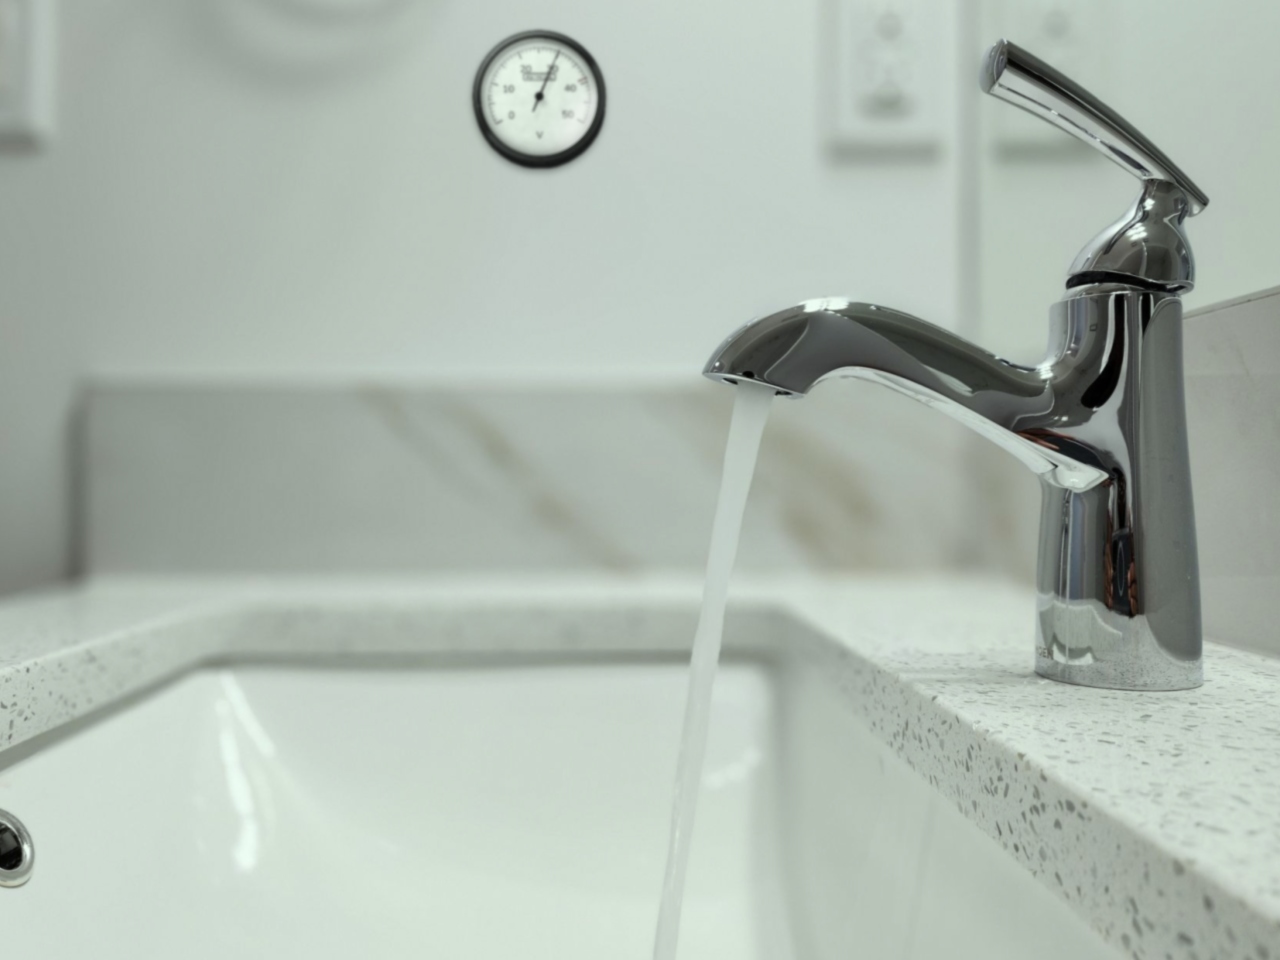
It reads 30 V
